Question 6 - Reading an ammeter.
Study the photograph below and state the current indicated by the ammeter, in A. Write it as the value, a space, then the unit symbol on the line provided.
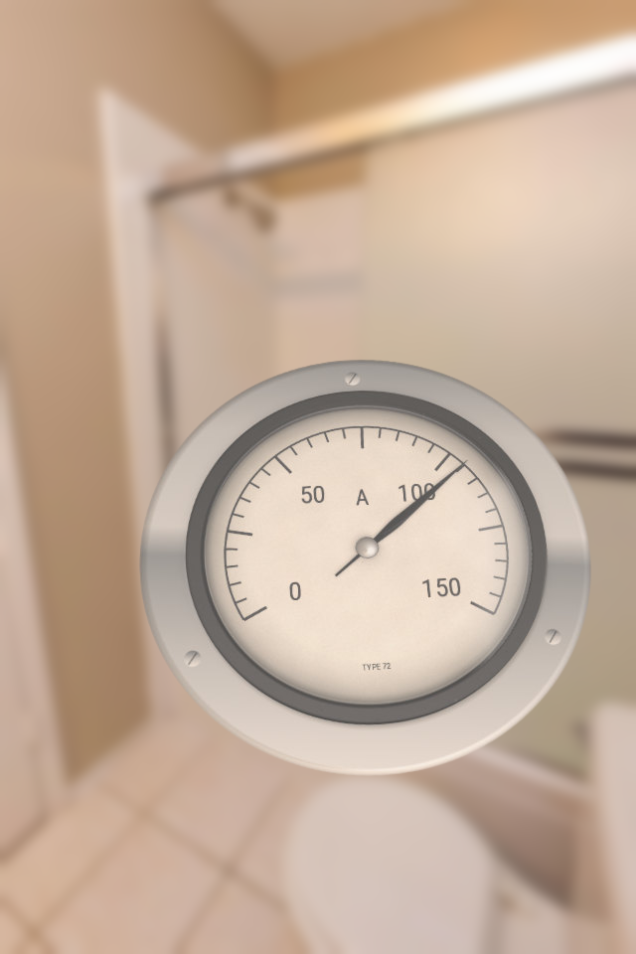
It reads 105 A
